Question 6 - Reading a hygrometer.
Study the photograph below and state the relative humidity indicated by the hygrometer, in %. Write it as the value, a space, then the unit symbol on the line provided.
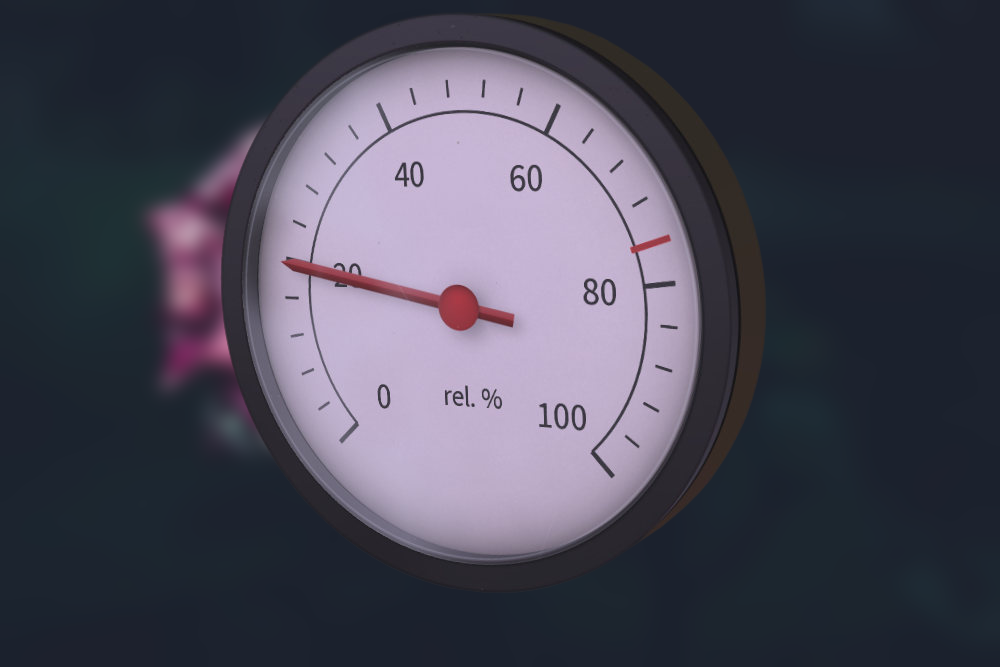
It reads 20 %
